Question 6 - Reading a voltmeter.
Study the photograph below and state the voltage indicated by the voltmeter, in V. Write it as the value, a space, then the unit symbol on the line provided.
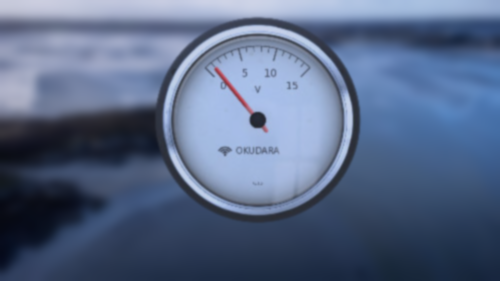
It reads 1 V
